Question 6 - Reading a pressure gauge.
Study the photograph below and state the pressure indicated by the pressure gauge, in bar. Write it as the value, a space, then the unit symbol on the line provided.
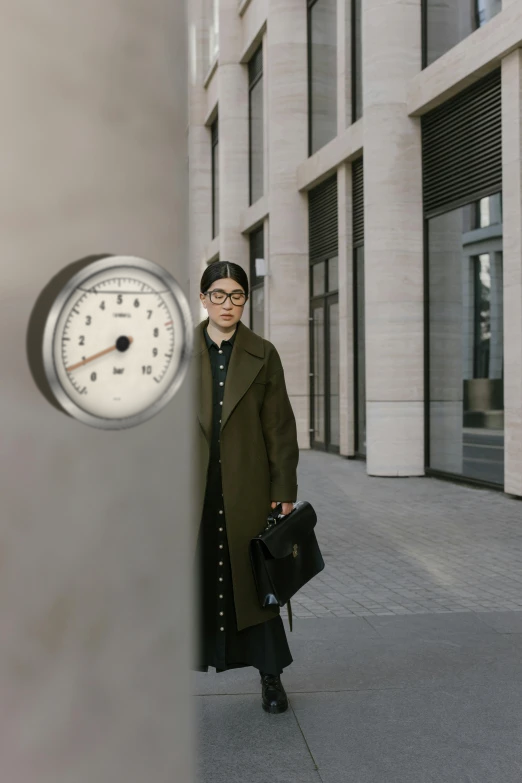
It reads 1 bar
